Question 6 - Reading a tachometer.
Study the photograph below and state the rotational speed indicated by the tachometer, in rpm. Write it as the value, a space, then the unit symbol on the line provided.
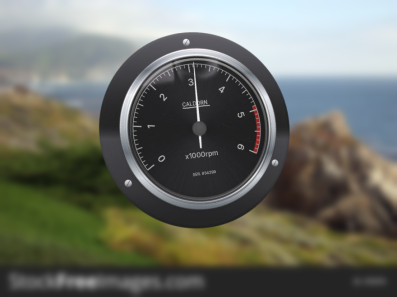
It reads 3100 rpm
